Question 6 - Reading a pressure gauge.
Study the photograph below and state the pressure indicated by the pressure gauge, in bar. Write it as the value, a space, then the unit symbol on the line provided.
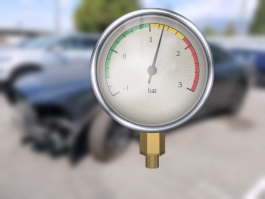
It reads 1.3 bar
